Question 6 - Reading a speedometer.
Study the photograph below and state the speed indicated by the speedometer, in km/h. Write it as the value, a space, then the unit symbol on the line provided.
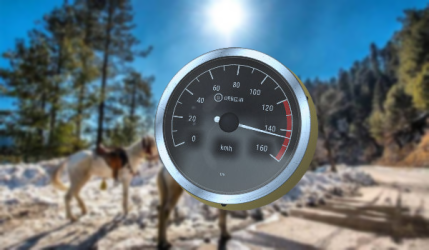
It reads 145 km/h
